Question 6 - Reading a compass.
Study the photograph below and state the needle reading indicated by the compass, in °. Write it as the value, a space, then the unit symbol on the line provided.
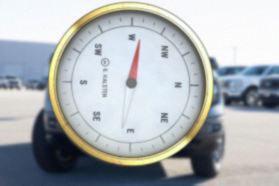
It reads 280 °
